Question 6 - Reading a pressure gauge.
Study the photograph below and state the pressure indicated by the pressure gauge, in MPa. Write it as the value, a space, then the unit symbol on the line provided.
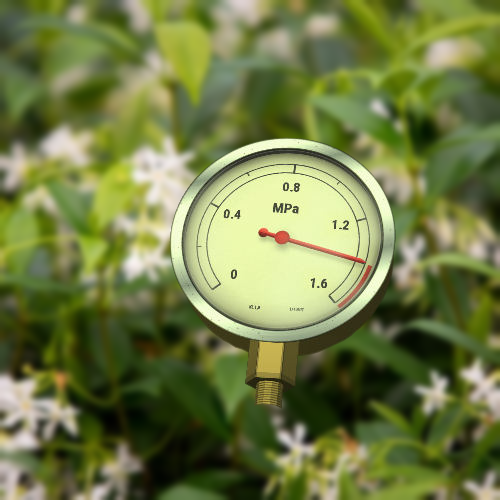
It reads 1.4 MPa
